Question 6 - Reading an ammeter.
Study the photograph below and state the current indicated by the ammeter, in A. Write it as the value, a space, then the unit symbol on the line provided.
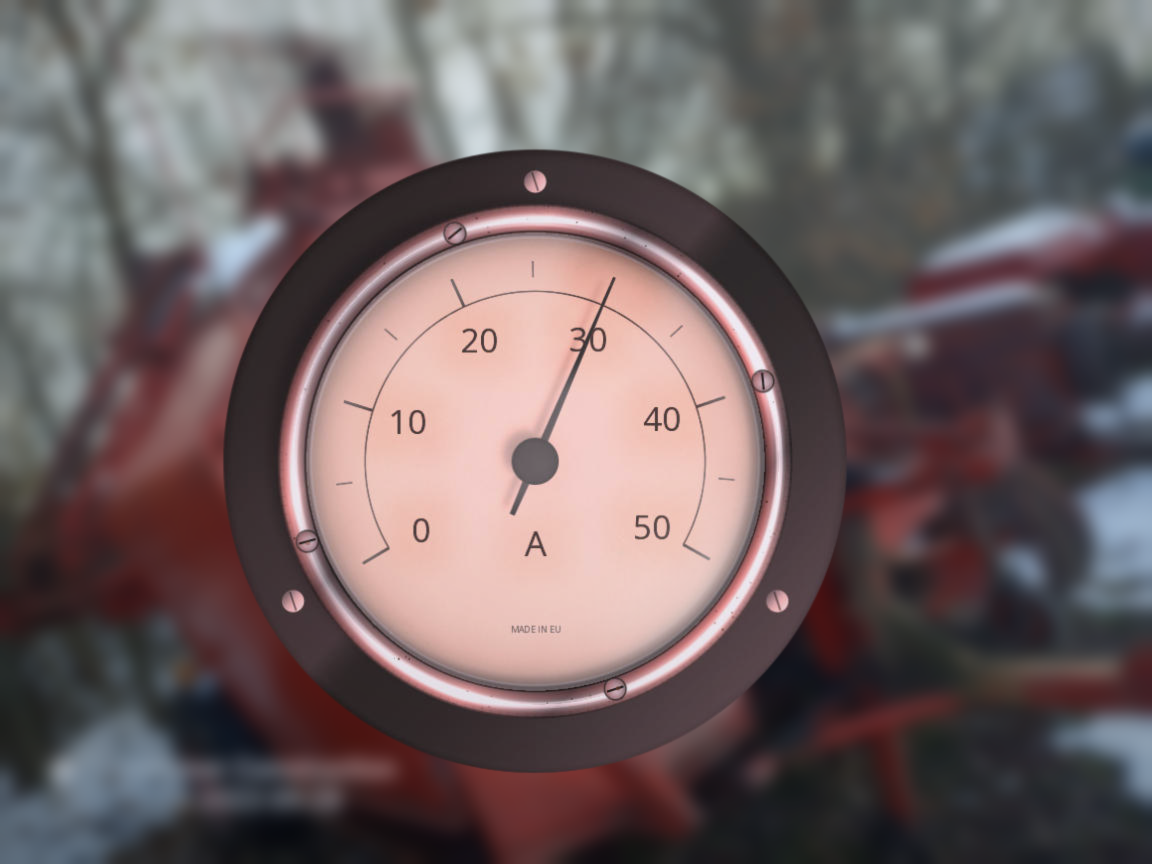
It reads 30 A
